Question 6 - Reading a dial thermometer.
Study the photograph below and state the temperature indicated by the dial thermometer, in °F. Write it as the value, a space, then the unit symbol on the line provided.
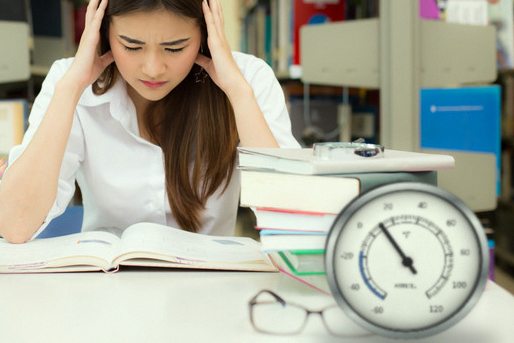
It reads 10 °F
